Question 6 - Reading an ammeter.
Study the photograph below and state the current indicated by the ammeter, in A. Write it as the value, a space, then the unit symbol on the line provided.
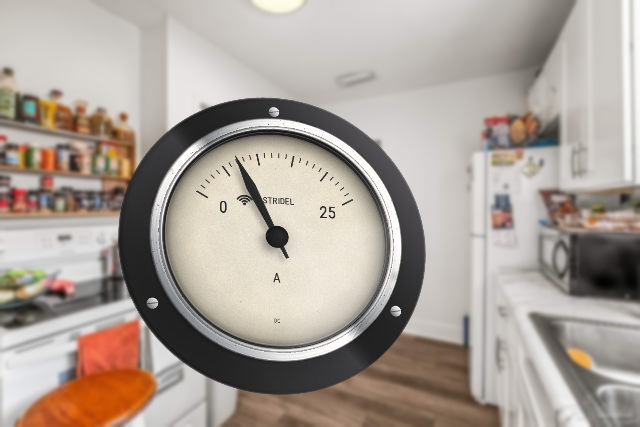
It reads 7 A
